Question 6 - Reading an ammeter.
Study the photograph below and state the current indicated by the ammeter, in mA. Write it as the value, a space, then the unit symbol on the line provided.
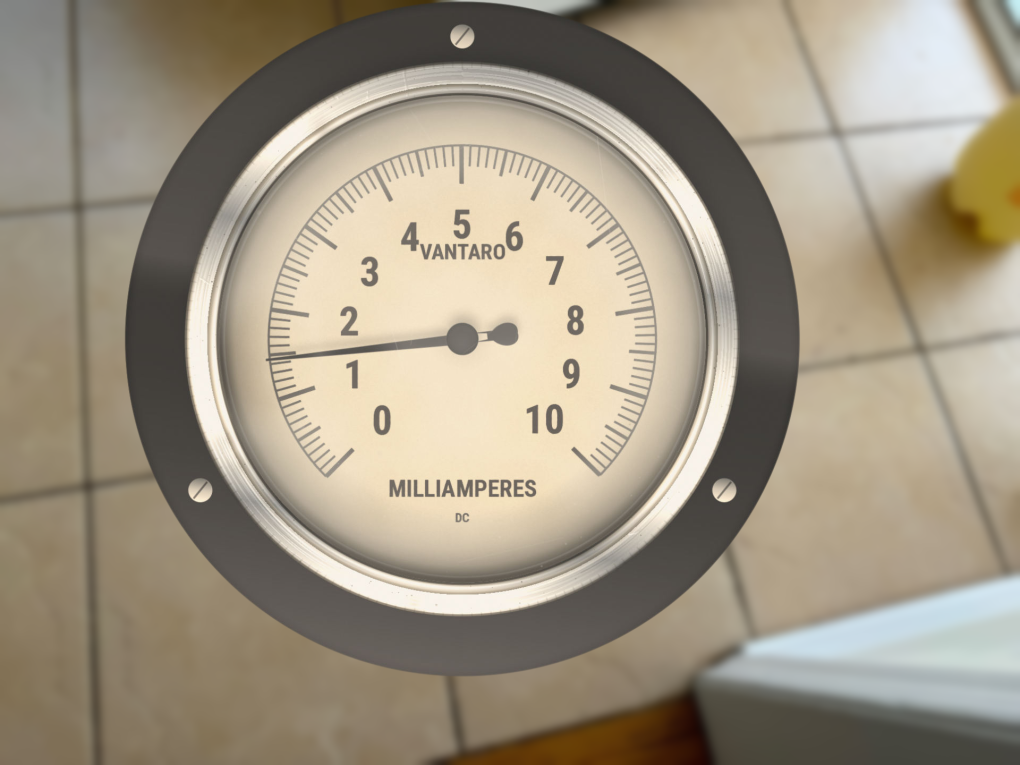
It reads 1.45 mA
